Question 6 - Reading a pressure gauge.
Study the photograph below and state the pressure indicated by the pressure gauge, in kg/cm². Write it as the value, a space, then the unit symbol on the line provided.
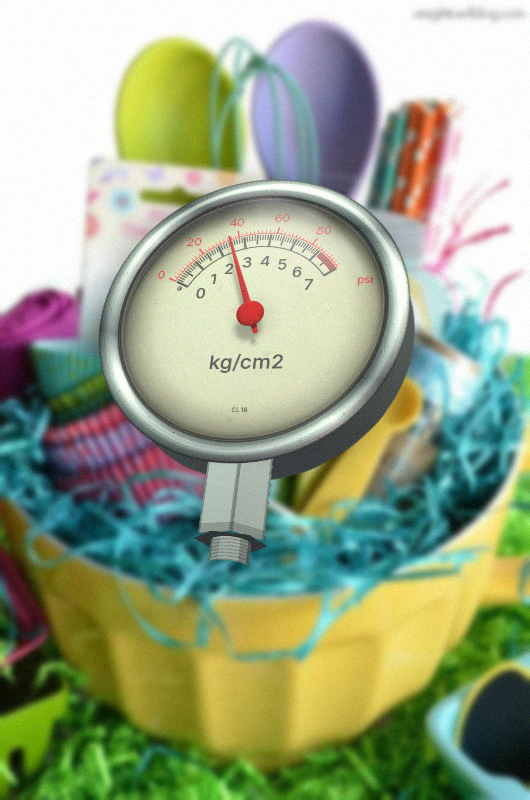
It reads 2.5 kg/cm²
